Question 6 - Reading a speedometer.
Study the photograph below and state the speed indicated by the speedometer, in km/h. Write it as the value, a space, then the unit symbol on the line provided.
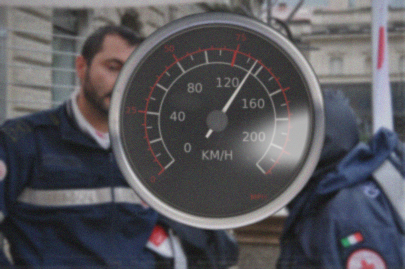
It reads 135 km/h
